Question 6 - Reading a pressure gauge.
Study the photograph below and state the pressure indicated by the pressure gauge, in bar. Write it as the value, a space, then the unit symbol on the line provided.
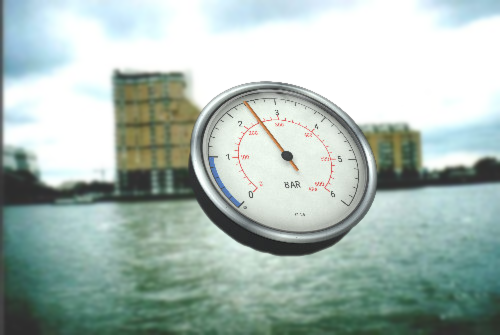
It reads 2.4 bar
